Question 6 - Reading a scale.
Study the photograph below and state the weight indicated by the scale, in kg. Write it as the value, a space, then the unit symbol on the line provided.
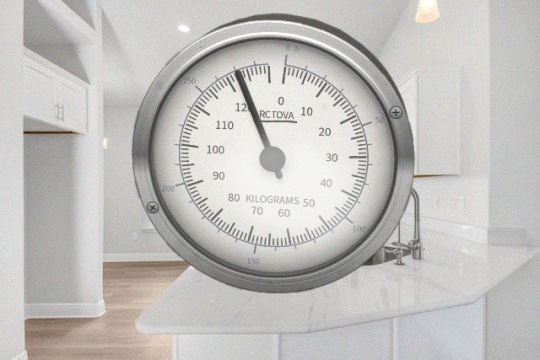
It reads 123 kg
